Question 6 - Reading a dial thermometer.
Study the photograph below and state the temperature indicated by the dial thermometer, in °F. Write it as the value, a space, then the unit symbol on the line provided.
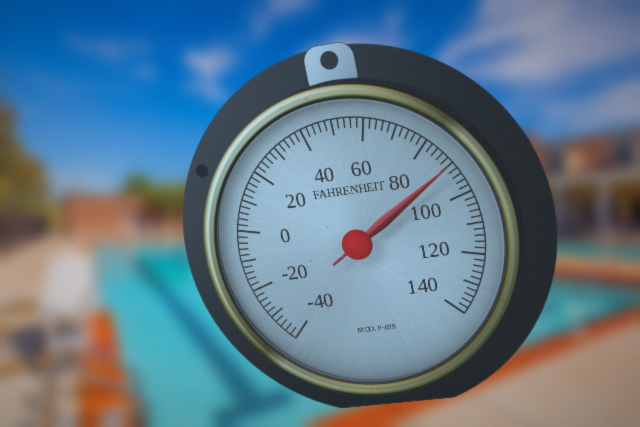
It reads 90 °F
